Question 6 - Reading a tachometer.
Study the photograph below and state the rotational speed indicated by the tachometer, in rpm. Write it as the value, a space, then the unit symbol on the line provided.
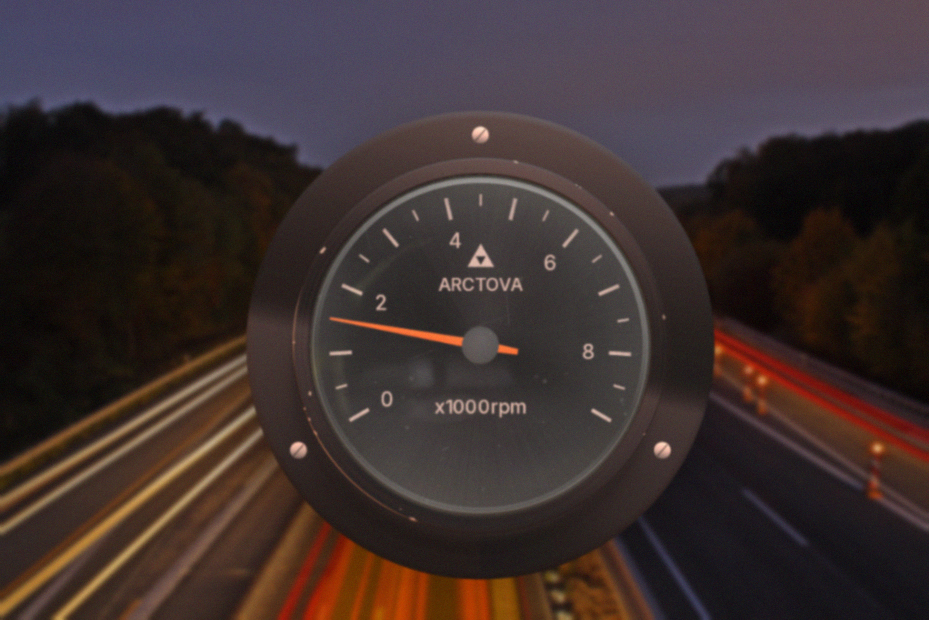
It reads 1500 rpm
